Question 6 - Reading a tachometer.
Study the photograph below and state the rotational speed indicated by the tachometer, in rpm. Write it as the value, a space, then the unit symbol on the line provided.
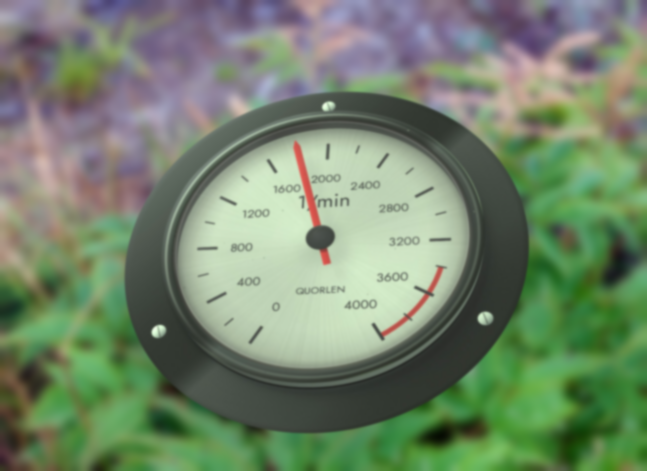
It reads 1800 rpm
